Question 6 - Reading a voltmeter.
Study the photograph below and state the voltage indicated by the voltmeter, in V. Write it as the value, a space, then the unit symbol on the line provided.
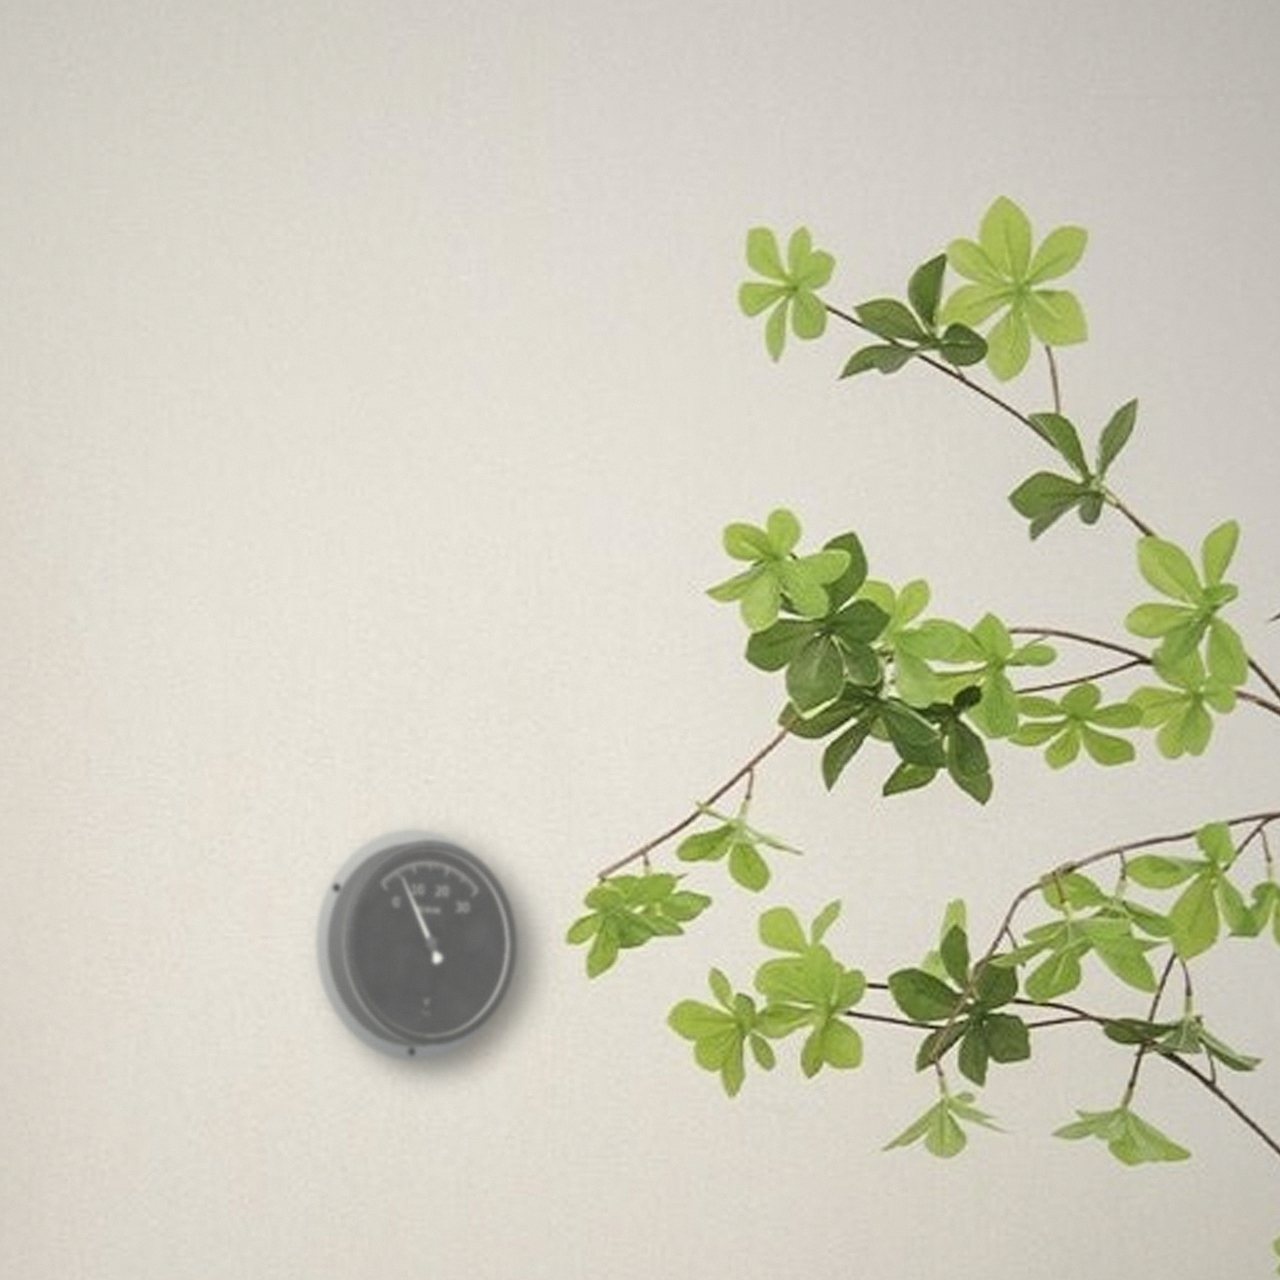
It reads 5 V
